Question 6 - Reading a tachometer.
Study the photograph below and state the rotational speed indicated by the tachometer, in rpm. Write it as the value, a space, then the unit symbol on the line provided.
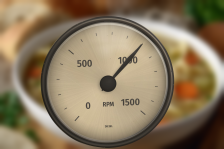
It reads 1000 rpm
